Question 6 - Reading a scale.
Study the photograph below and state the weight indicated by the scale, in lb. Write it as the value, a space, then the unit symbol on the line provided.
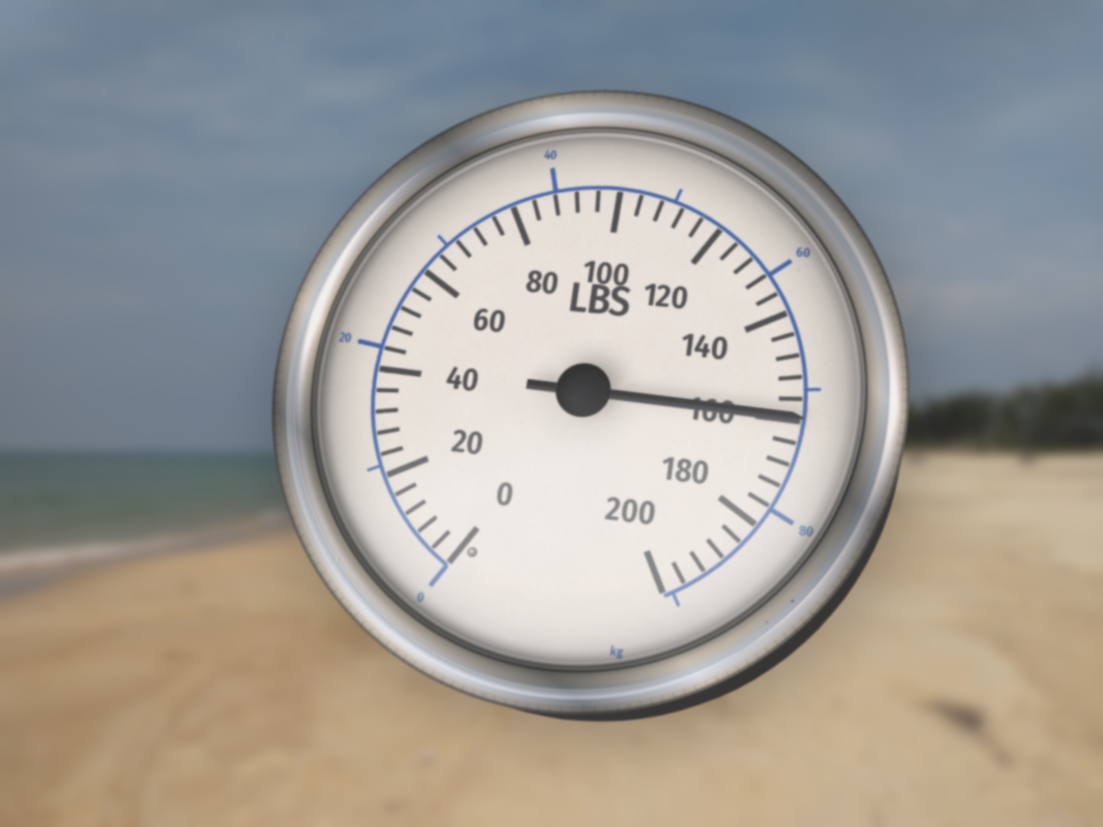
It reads 160 lb
